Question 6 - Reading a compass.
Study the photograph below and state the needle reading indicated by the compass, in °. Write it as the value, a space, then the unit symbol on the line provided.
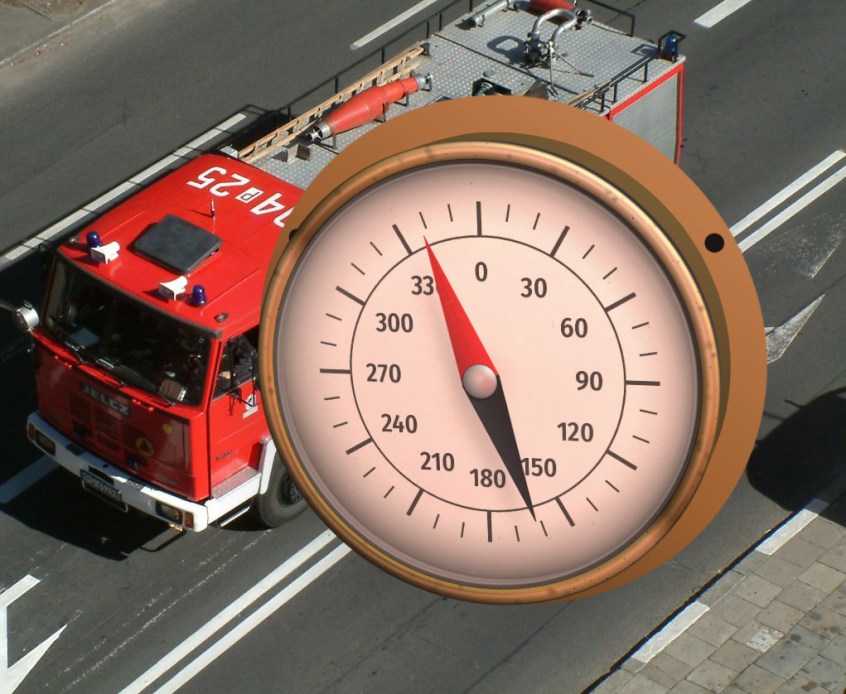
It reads 340 °
